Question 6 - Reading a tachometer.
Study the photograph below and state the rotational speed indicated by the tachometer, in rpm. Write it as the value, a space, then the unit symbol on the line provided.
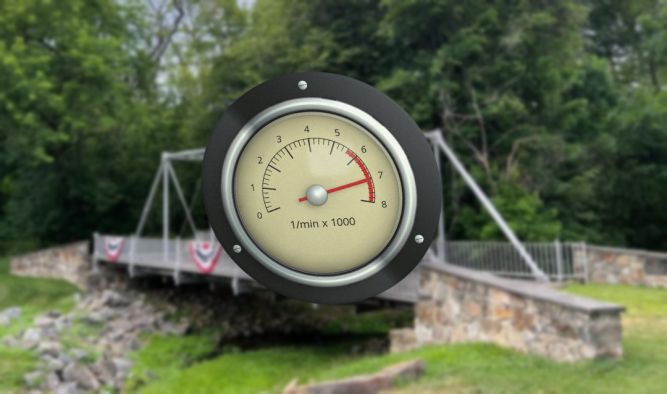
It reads 7000 rpm
